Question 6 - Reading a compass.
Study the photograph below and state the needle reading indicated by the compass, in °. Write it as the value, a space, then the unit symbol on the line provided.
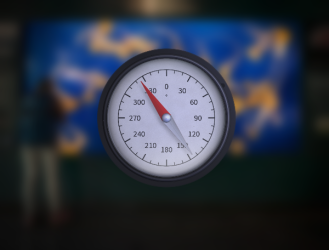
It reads 325 °
